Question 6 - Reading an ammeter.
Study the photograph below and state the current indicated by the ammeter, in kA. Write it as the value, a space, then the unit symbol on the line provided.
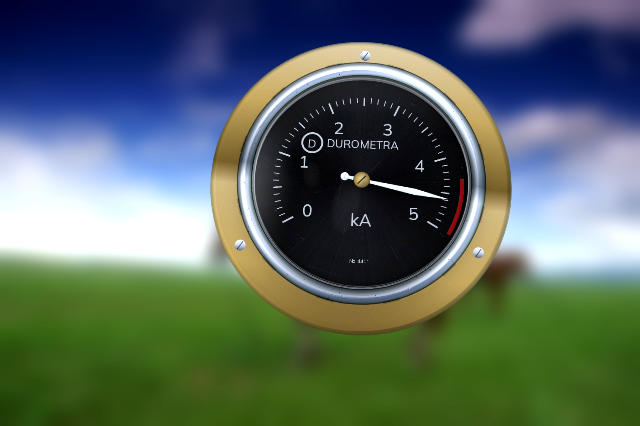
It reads 4.6 kA
